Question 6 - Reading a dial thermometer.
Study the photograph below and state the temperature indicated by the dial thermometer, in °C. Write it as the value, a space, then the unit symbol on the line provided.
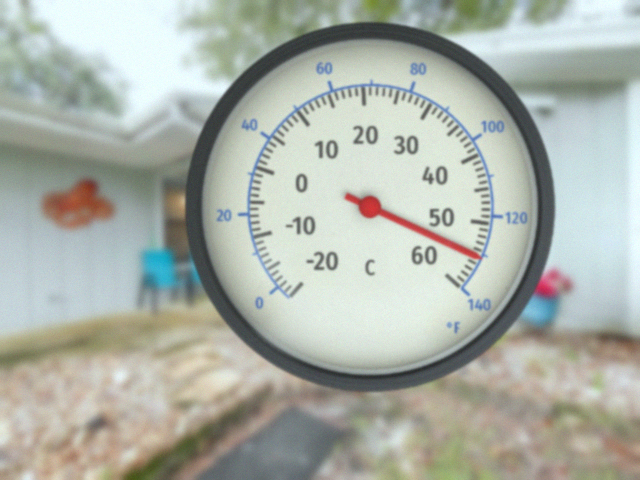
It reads 55 °C
